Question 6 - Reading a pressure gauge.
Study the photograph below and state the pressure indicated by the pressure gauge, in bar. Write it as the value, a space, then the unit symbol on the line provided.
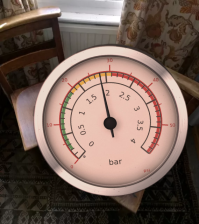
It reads 1.9 bar
